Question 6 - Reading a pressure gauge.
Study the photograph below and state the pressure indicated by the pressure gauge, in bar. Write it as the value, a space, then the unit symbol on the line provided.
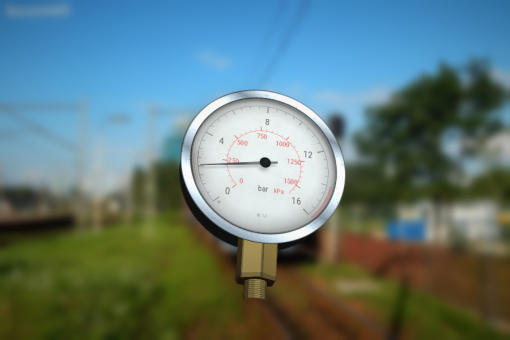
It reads 2 bar
